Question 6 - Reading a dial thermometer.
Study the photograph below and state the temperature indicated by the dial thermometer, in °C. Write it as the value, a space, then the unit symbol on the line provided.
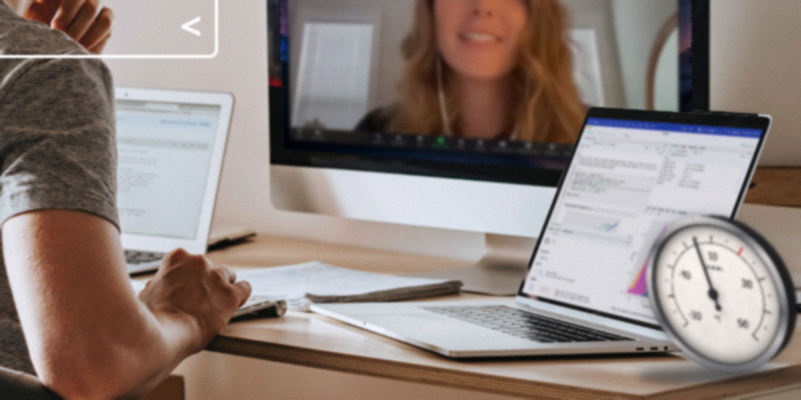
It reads 5 °C
